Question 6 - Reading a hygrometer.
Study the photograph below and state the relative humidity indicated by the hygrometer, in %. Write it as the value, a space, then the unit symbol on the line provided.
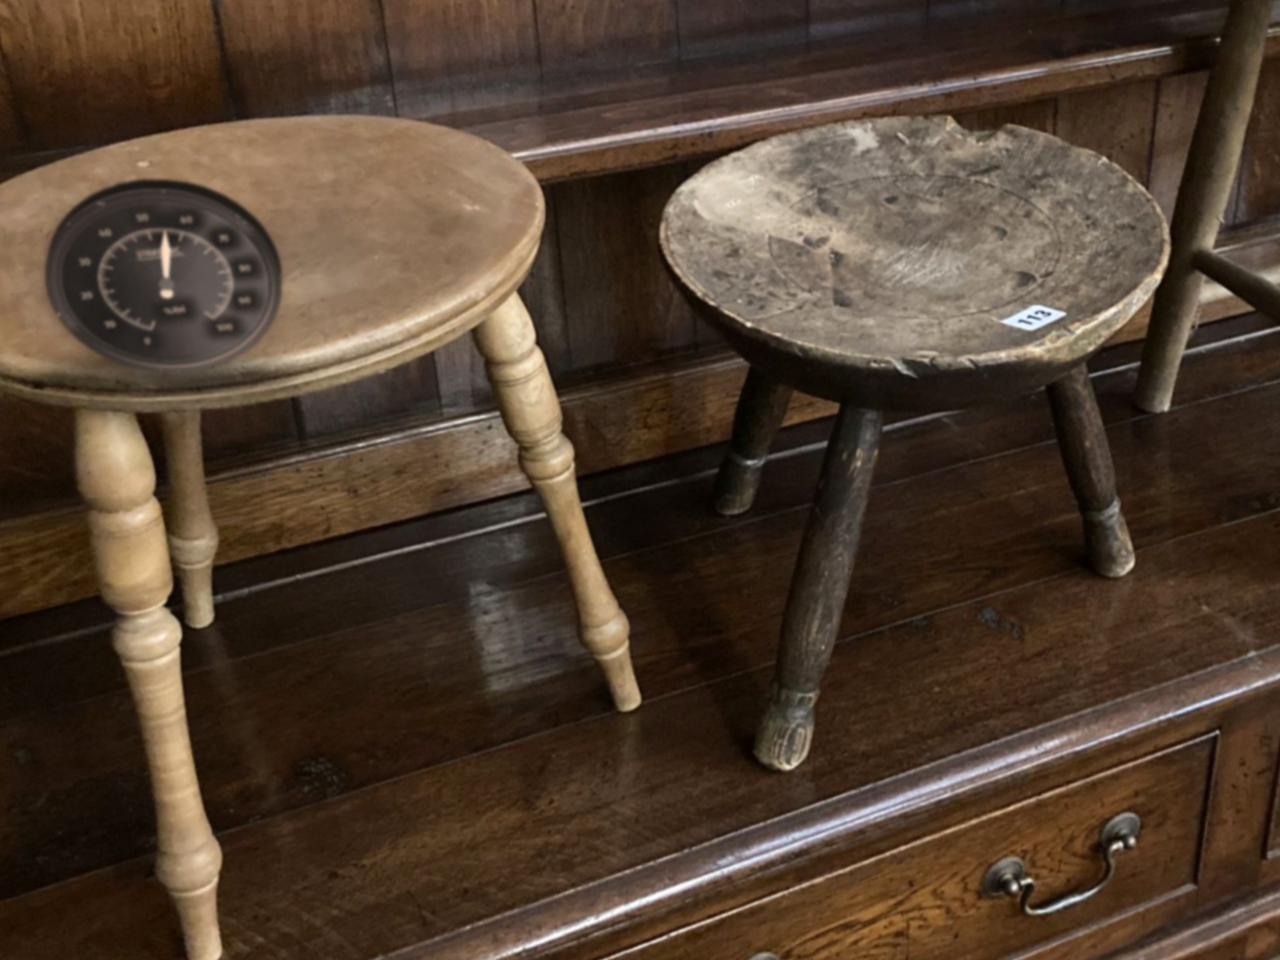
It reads 55 %
